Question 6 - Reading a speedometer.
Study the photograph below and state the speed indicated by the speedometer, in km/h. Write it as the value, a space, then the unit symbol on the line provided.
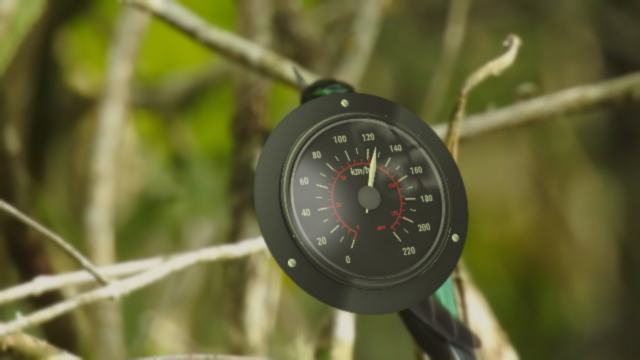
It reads 125 km/h
